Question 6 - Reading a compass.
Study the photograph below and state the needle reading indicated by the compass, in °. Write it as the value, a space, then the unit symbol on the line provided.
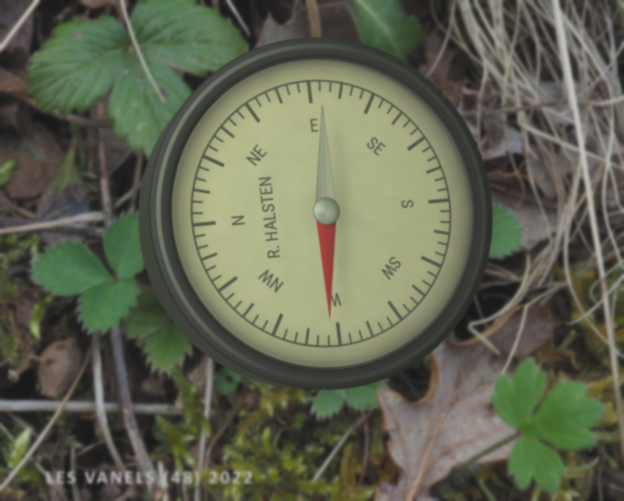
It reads 275 °
